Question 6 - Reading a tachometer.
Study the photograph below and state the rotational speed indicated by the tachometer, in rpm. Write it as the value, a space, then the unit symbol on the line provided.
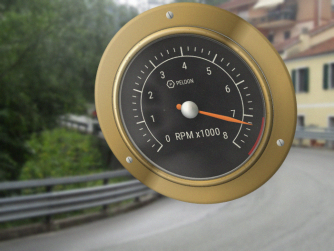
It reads 7200 rpm
